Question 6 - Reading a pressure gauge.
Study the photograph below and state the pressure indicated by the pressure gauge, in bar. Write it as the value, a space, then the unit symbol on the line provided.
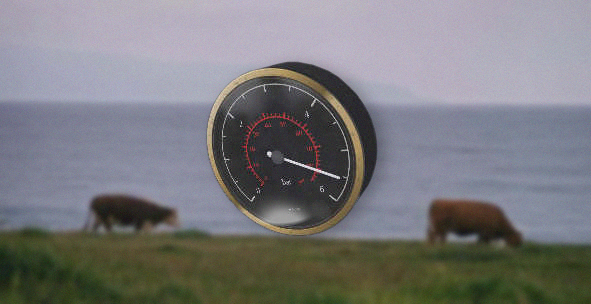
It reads 5.5 bar
